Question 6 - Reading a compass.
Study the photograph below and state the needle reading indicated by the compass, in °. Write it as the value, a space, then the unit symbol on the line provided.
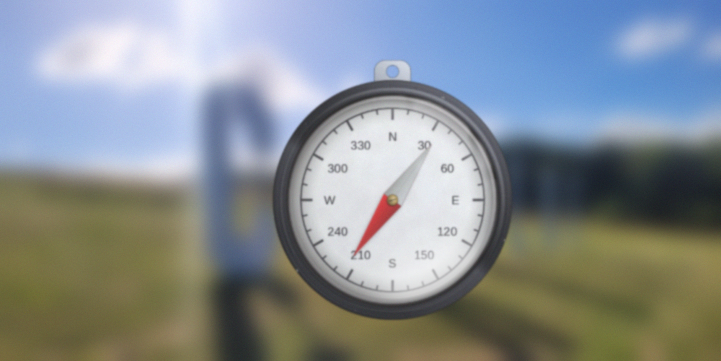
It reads 215 °
